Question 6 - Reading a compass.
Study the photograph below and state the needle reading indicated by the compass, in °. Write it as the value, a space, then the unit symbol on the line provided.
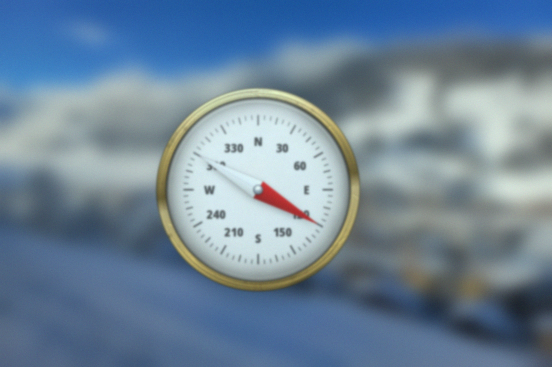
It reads 120 °
